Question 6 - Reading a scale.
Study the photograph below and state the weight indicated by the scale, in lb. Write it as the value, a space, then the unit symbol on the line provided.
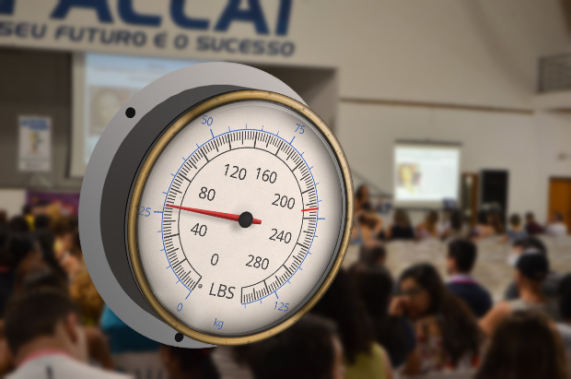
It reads 60 lb
